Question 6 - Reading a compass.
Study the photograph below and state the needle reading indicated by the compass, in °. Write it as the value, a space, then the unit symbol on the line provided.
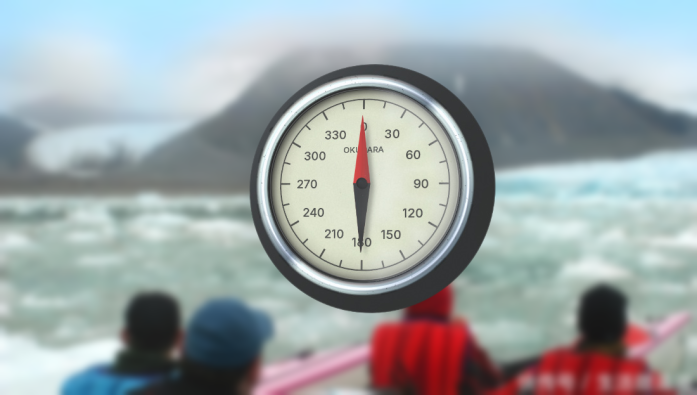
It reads 0 °
